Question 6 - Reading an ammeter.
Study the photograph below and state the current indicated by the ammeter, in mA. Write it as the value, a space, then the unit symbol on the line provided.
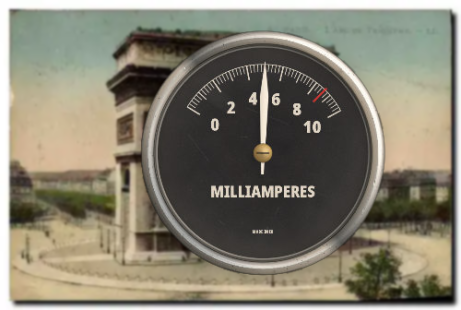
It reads 5 mA
